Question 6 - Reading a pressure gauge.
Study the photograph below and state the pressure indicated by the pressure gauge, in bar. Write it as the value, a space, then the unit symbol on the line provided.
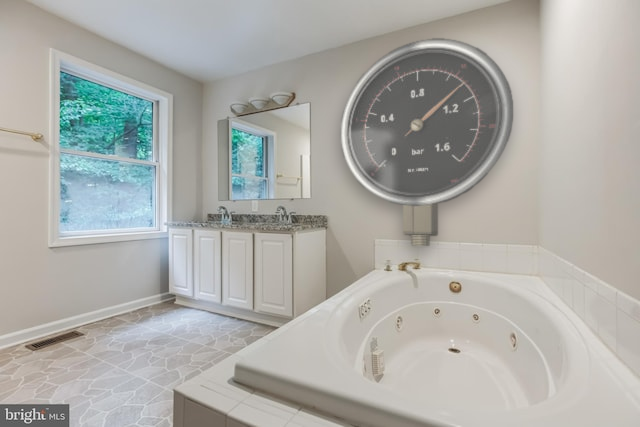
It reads 1.1 bar
